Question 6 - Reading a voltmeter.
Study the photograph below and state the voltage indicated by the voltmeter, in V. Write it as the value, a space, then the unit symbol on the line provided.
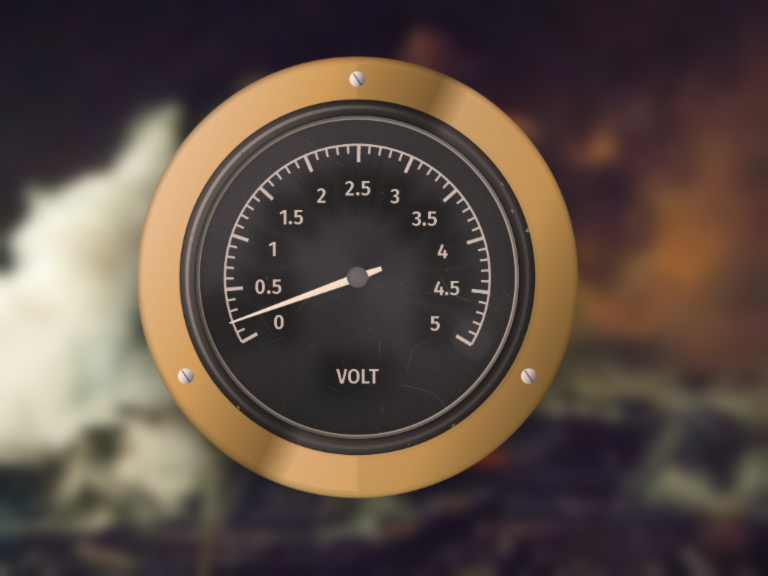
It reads 0.2 V
